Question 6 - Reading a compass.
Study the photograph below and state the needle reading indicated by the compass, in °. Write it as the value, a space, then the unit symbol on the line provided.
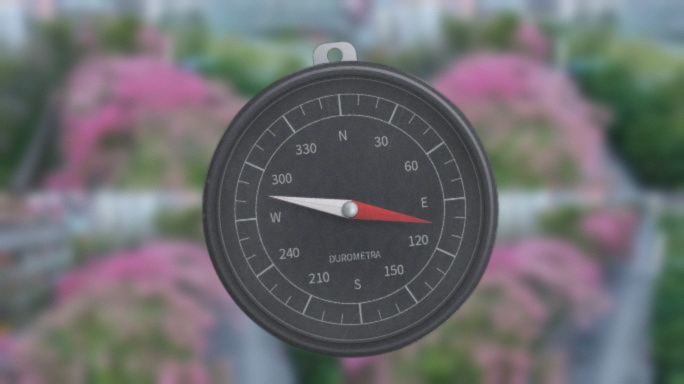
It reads 105 °
